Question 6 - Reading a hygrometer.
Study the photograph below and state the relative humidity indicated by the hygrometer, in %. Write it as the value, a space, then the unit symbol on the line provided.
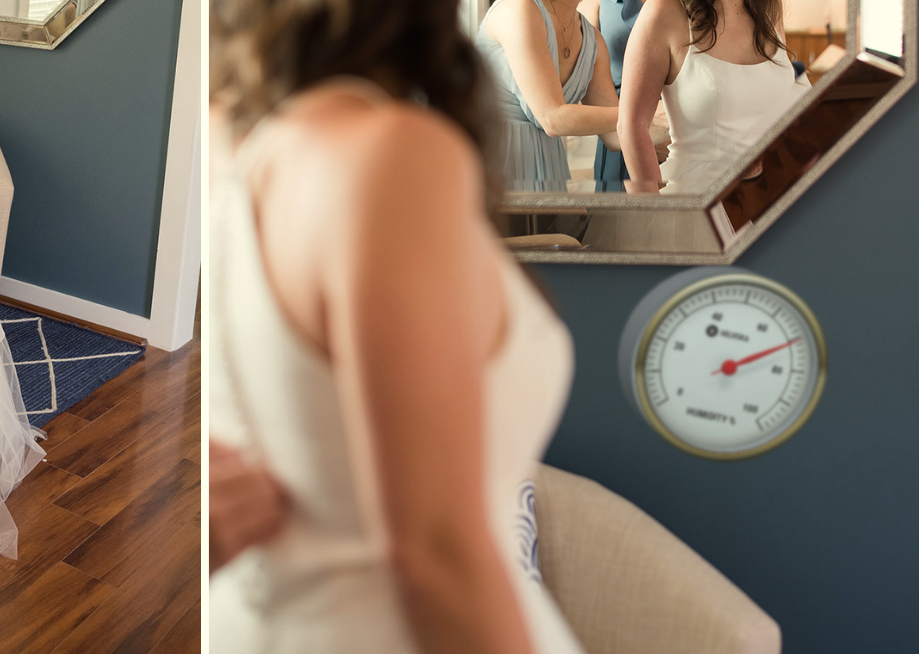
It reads 70 %
